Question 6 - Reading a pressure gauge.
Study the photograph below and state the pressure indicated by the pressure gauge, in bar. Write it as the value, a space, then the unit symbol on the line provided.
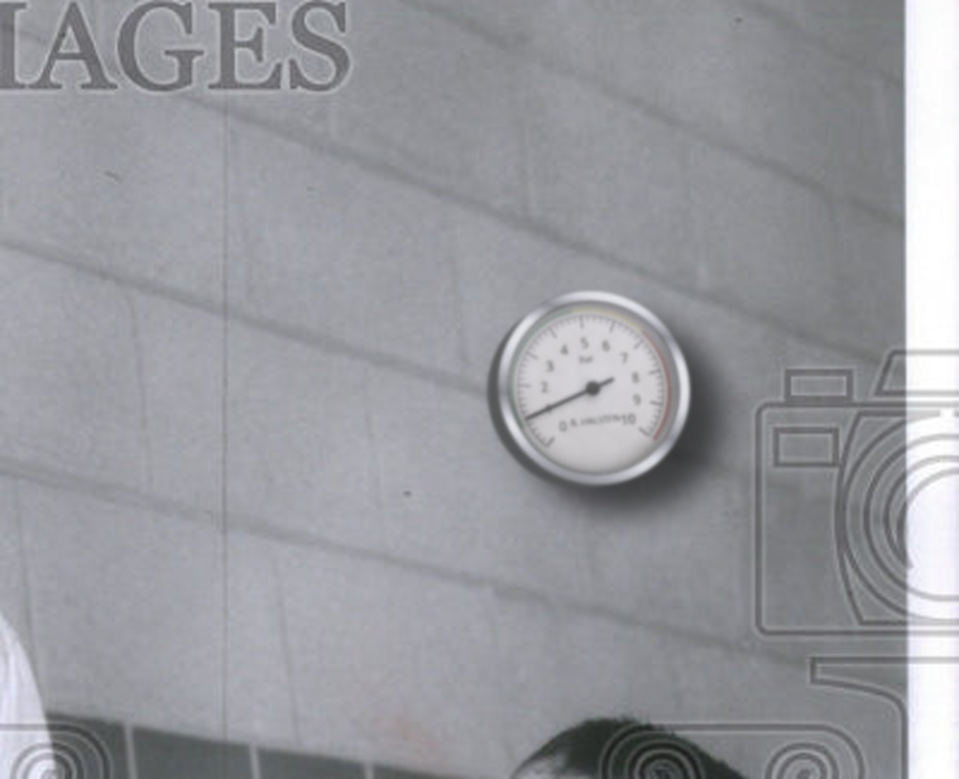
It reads 1 bar
